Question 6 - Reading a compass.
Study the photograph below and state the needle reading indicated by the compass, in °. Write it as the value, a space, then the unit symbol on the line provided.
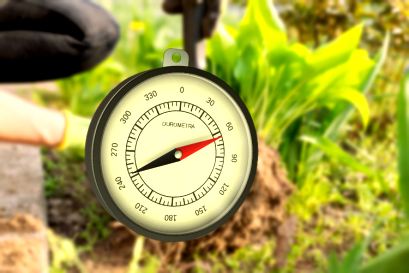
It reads 65 °
